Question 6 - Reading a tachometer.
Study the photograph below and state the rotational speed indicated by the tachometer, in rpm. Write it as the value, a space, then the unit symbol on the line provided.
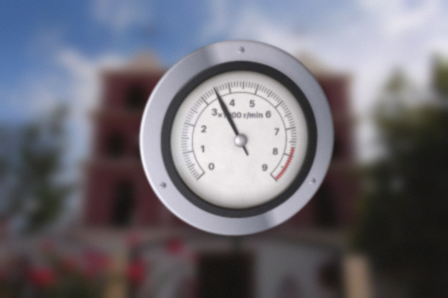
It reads 3500 rpm
